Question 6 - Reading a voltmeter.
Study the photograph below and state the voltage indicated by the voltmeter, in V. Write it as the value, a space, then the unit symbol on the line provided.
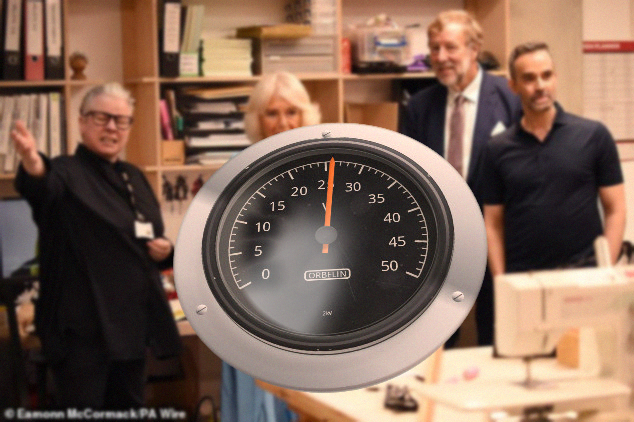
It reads 26 V
